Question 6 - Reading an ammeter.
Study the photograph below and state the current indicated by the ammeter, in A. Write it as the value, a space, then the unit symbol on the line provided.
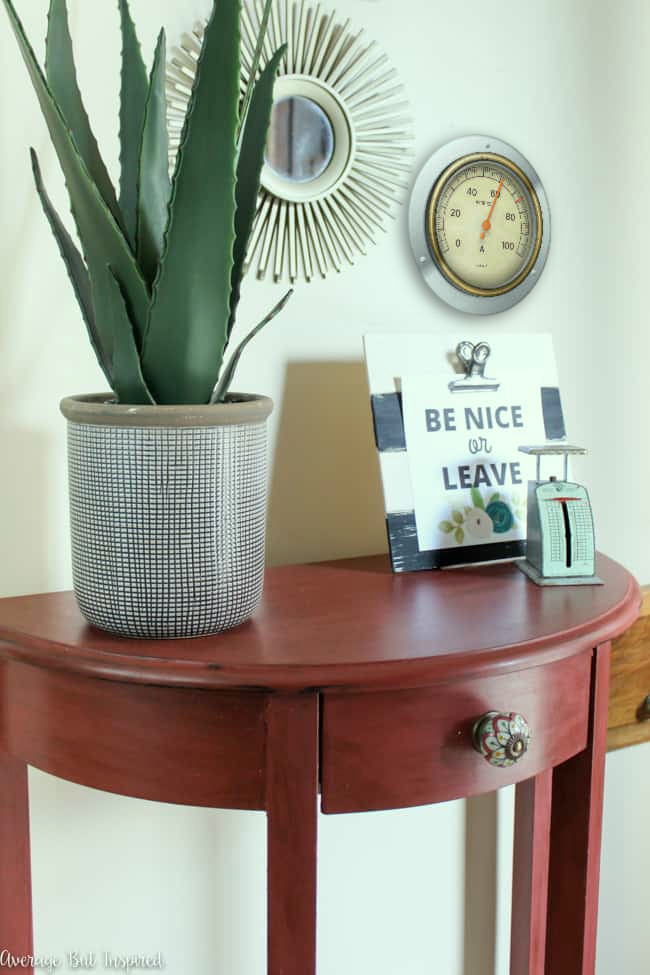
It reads 60 A
